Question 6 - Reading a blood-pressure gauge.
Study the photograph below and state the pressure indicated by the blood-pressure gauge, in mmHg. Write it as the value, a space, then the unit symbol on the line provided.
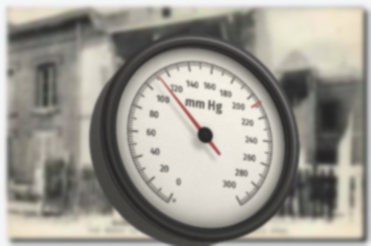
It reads 110 mmHg
